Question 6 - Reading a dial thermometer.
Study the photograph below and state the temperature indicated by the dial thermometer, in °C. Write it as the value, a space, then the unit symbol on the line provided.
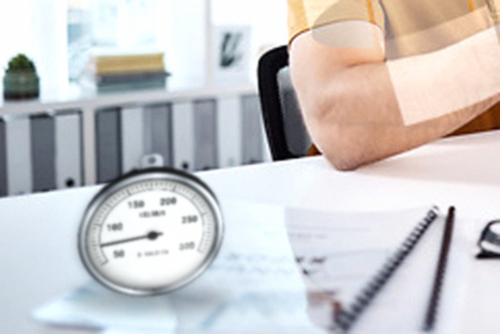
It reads 75 °C
